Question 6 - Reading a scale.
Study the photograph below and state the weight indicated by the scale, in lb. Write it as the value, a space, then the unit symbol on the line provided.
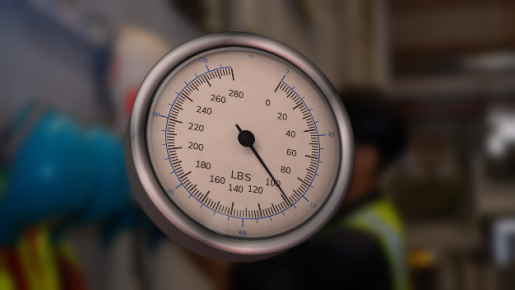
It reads 100 lb
